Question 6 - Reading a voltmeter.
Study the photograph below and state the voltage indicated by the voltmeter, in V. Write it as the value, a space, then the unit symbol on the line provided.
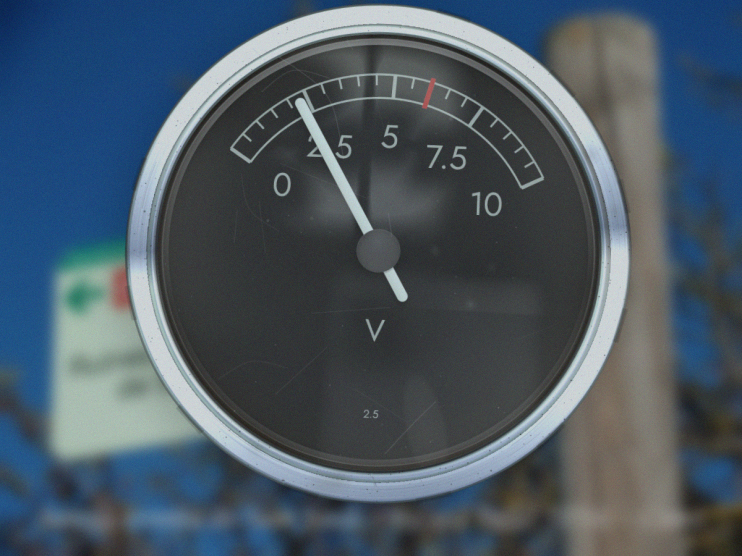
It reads 2.25 V
